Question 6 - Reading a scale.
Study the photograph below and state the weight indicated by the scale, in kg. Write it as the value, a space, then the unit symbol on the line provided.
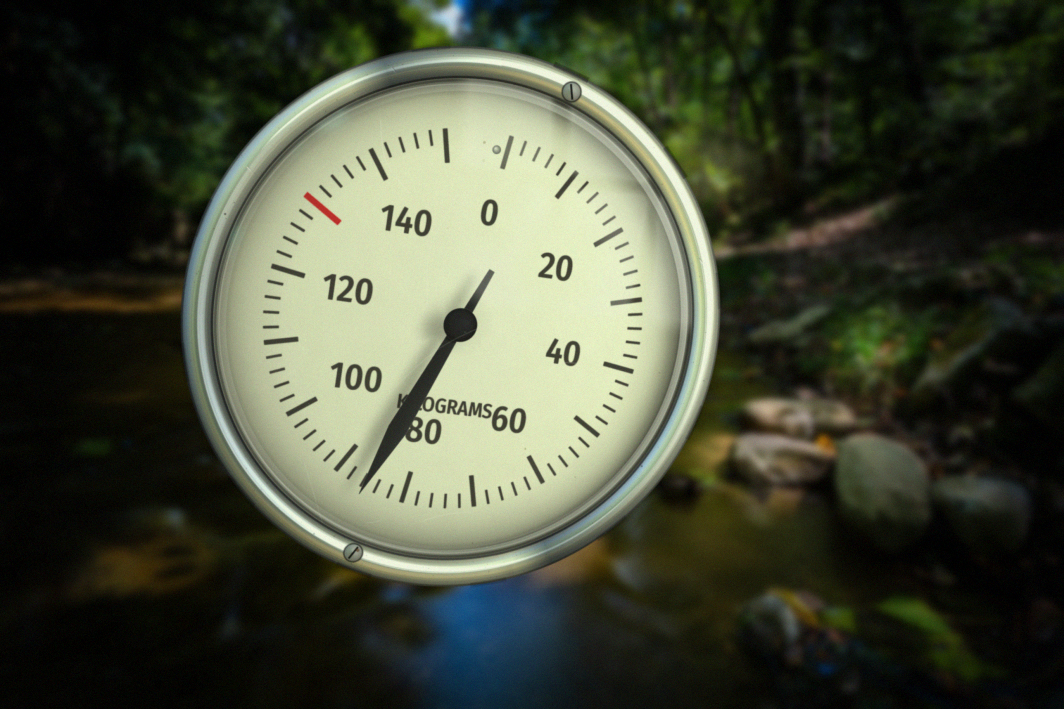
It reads 86 kg
